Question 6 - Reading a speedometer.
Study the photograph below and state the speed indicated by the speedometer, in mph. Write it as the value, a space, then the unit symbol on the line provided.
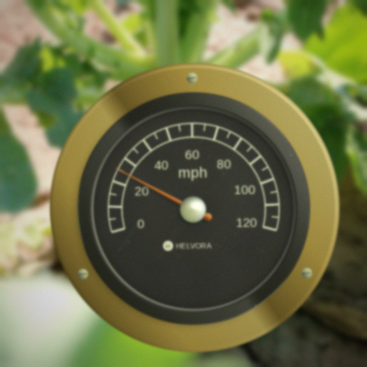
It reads 25 mph
